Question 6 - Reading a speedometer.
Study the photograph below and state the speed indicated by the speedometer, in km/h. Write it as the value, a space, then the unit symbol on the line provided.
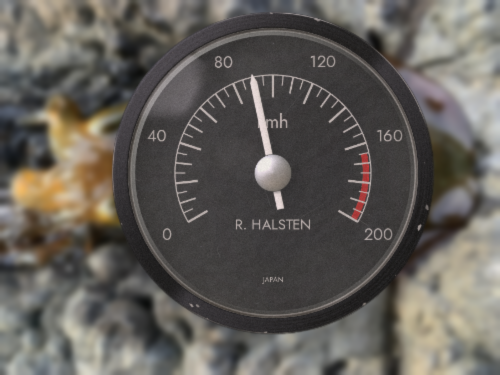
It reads 90 km/h
